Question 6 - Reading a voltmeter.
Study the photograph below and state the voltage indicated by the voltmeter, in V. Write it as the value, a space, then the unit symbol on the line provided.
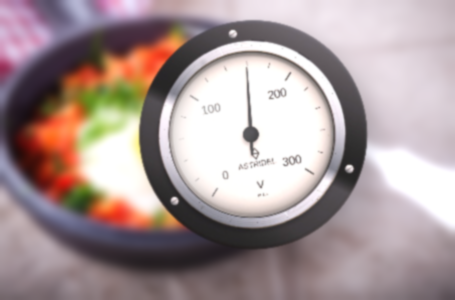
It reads 160 V
